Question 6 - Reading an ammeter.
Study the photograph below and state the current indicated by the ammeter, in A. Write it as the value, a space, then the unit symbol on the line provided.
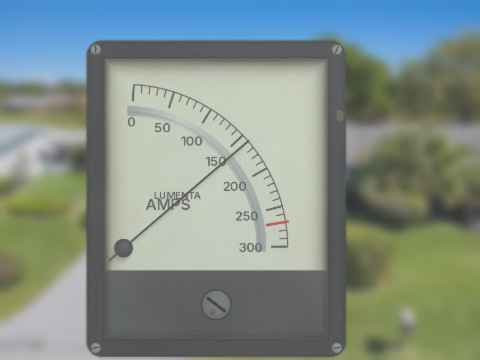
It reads 160 A
